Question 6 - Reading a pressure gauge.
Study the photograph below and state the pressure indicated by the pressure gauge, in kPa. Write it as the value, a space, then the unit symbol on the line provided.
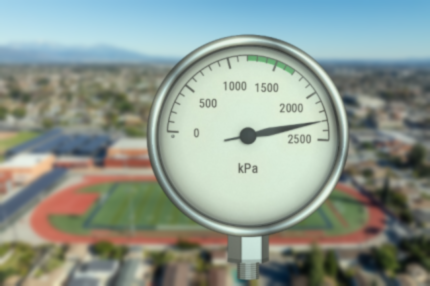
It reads 2300 kPa
